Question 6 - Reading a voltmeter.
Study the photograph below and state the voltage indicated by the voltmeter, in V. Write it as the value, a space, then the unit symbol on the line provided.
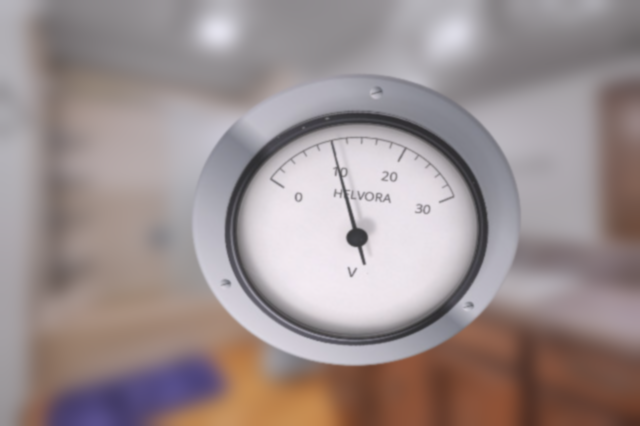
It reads 10 V
